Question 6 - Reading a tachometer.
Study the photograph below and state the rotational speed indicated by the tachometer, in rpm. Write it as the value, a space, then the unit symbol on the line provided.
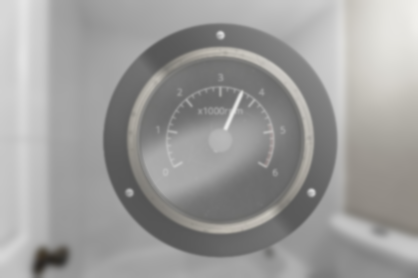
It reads 3600 rpm
